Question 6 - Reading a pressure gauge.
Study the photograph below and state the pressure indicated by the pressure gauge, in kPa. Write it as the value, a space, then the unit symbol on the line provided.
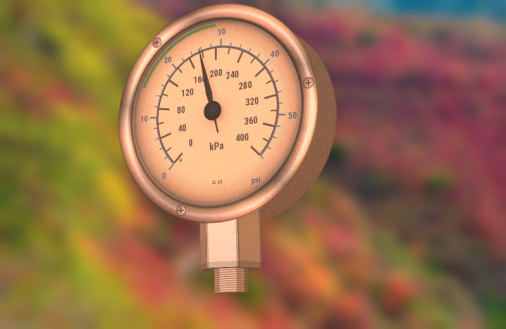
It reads 180 kPa
